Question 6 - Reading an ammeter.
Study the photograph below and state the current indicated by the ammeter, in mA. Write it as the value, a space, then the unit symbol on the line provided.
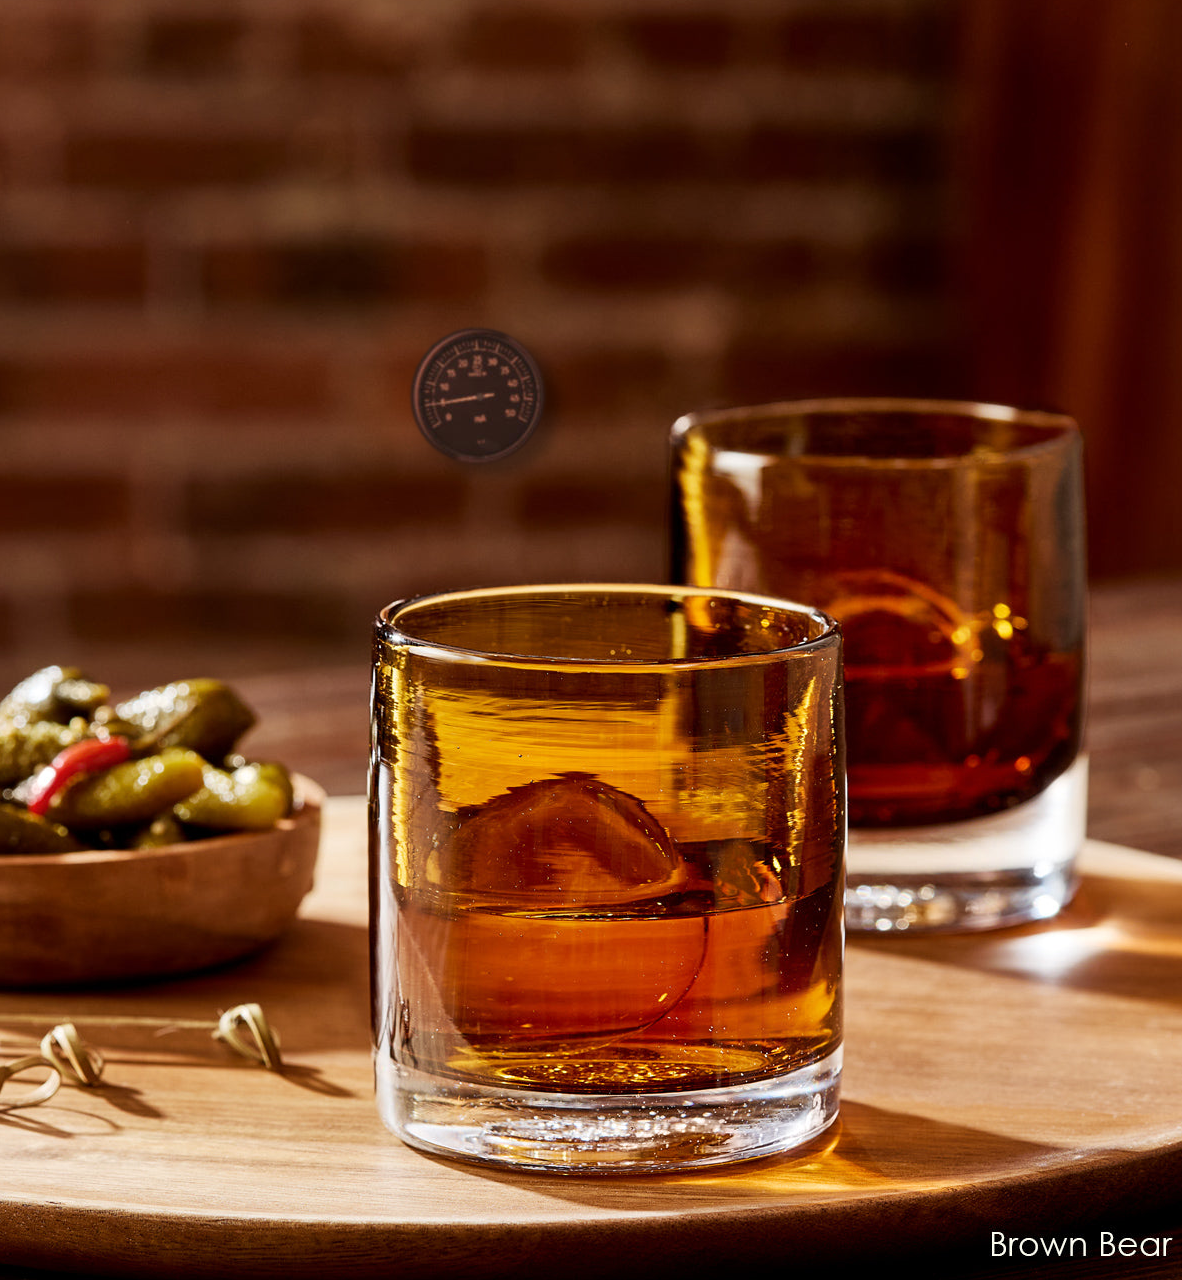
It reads 5 mA
